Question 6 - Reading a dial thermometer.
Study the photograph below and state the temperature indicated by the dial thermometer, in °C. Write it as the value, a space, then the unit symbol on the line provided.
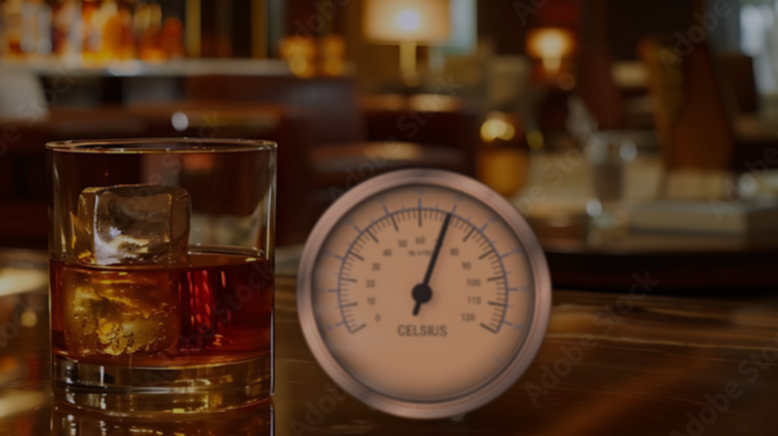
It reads 70 °C
